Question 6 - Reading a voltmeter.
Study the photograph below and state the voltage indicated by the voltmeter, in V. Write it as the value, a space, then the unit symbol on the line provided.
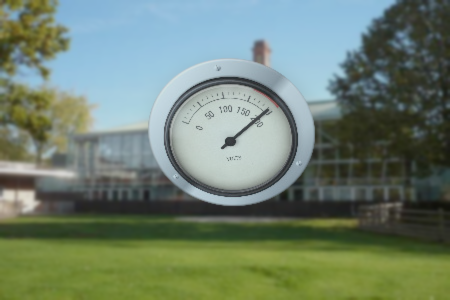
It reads 190 V
